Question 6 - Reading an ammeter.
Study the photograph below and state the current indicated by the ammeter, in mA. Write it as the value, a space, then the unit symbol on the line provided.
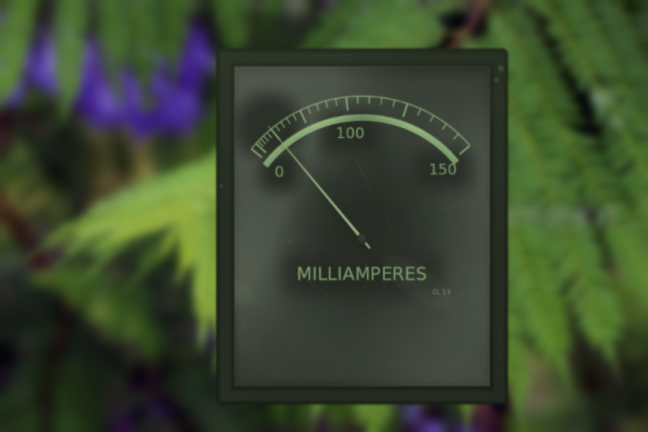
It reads 50 mA
